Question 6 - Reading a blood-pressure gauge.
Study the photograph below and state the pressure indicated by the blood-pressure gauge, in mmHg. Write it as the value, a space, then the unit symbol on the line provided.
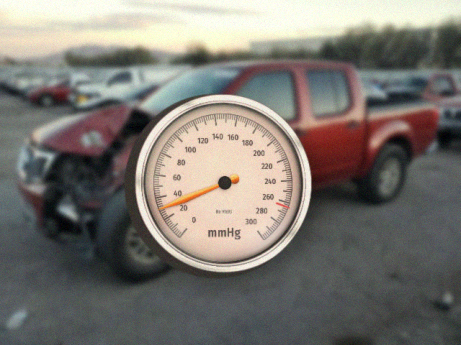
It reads 30 mmHg
